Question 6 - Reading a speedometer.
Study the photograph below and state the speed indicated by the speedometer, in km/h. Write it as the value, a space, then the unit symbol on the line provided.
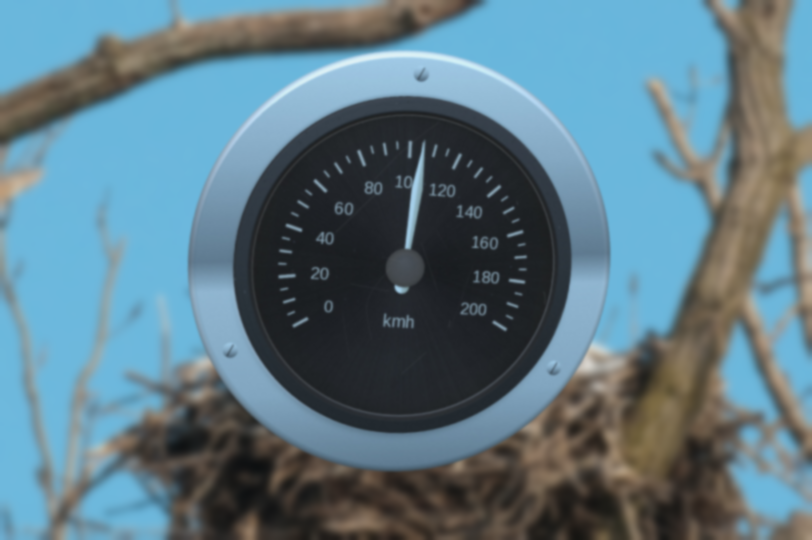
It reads 105 km/h
